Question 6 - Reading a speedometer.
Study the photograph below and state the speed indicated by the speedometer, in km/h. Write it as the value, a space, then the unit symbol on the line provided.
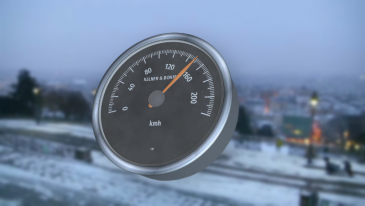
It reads 150 km/h
